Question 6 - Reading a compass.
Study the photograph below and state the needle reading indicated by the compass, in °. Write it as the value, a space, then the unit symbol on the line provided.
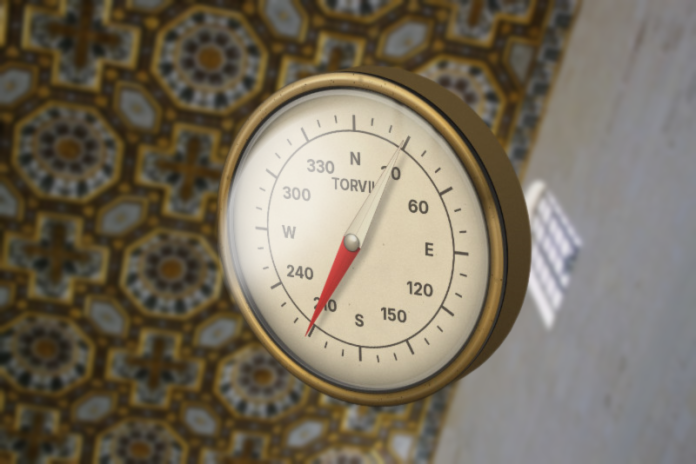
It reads 210 °
